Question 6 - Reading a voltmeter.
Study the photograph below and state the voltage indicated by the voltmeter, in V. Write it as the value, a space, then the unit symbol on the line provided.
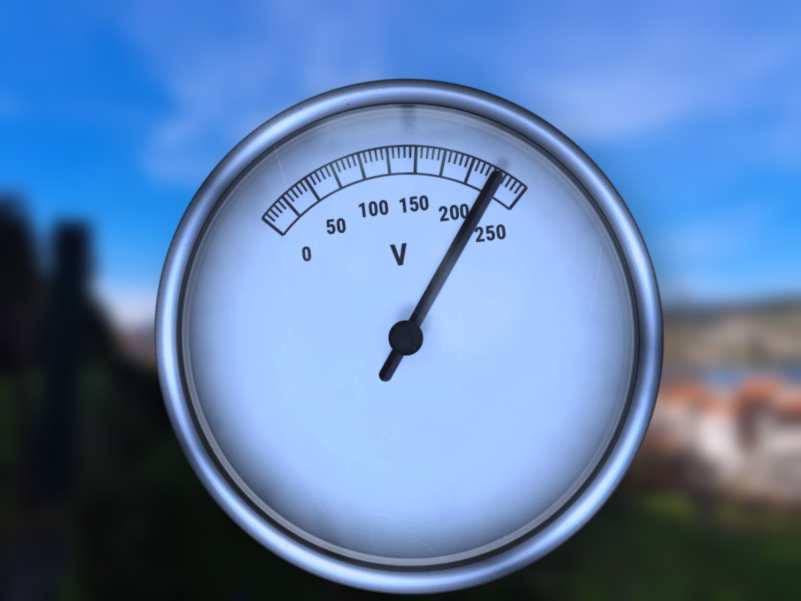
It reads 225 V
